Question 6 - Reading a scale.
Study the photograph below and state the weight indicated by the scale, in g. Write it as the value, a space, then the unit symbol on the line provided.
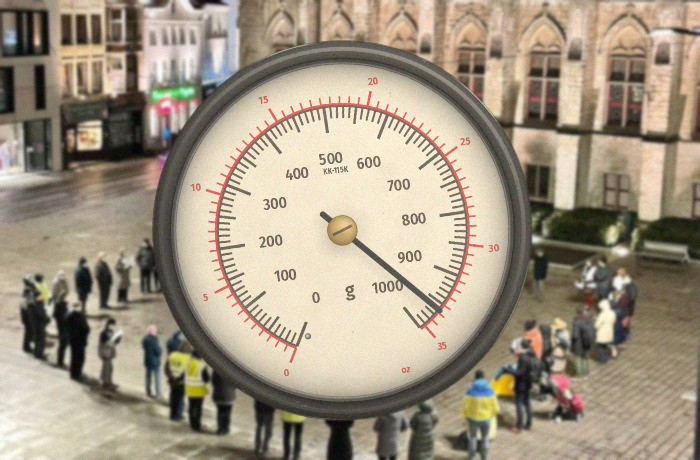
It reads 960 g
